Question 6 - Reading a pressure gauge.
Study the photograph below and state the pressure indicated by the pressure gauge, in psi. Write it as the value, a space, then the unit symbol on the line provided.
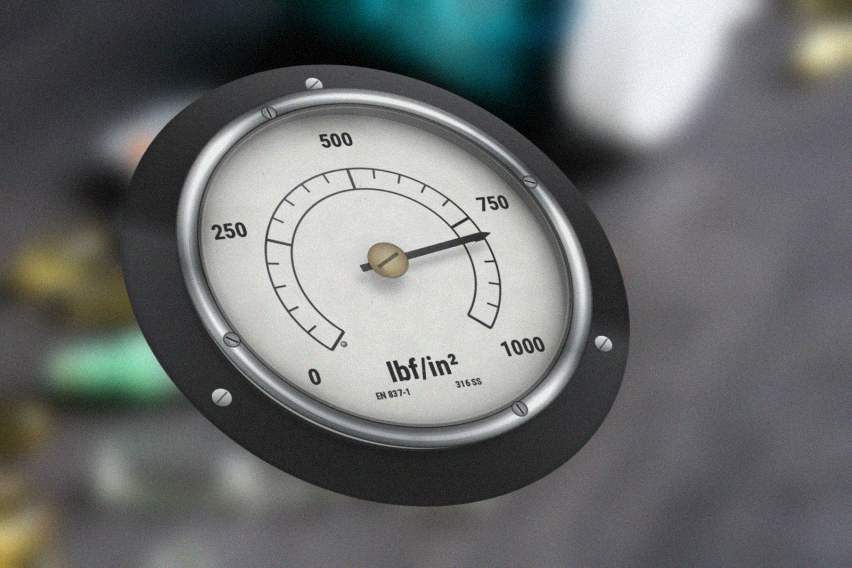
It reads 800 psi
